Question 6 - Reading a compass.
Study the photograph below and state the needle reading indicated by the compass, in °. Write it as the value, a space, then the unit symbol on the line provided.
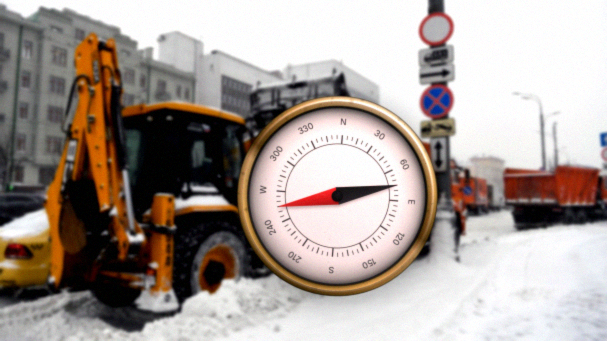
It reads 255 °
